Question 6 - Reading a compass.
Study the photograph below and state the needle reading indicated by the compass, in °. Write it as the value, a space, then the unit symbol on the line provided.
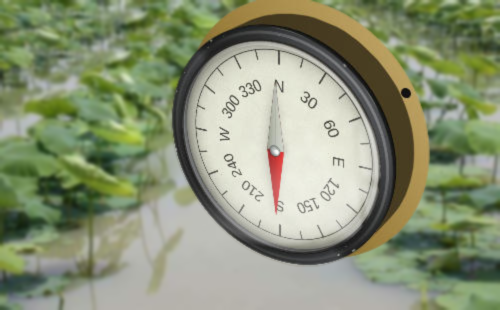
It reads 180 °
